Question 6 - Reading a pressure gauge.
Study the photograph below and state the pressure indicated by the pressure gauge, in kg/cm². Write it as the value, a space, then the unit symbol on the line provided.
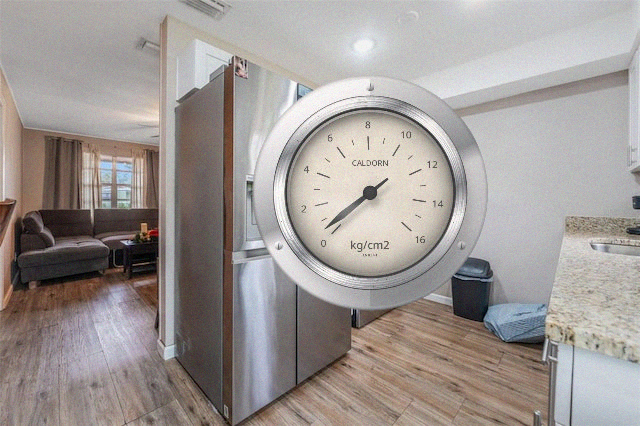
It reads 0.5 kg/cm²
